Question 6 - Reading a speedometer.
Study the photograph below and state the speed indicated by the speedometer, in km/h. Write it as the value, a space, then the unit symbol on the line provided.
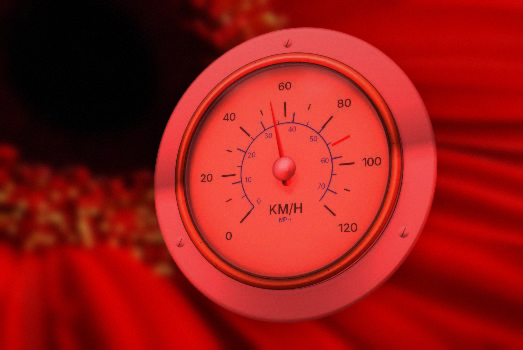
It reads 55 km/h
